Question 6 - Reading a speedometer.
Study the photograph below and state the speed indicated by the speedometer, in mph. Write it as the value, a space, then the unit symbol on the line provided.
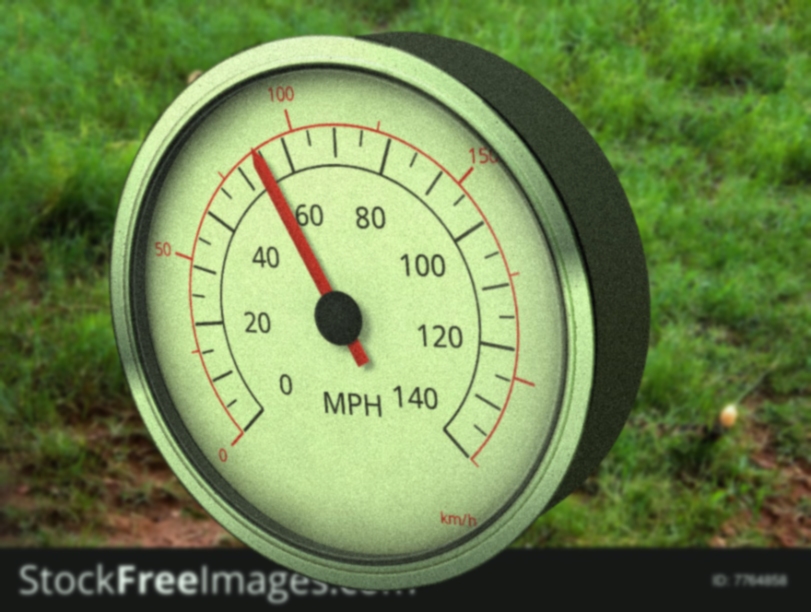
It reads 55 mph
